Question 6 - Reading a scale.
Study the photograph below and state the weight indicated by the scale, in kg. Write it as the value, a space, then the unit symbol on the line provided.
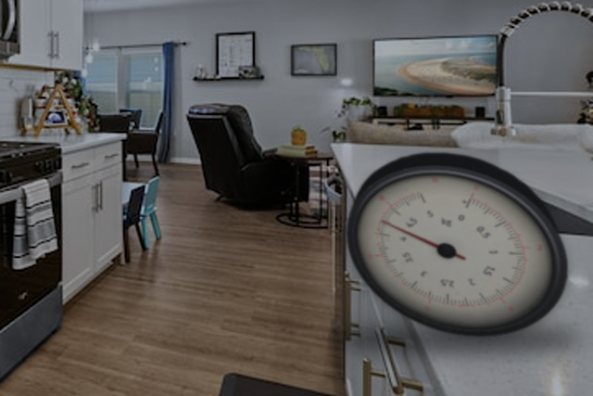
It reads 4.25 kg
